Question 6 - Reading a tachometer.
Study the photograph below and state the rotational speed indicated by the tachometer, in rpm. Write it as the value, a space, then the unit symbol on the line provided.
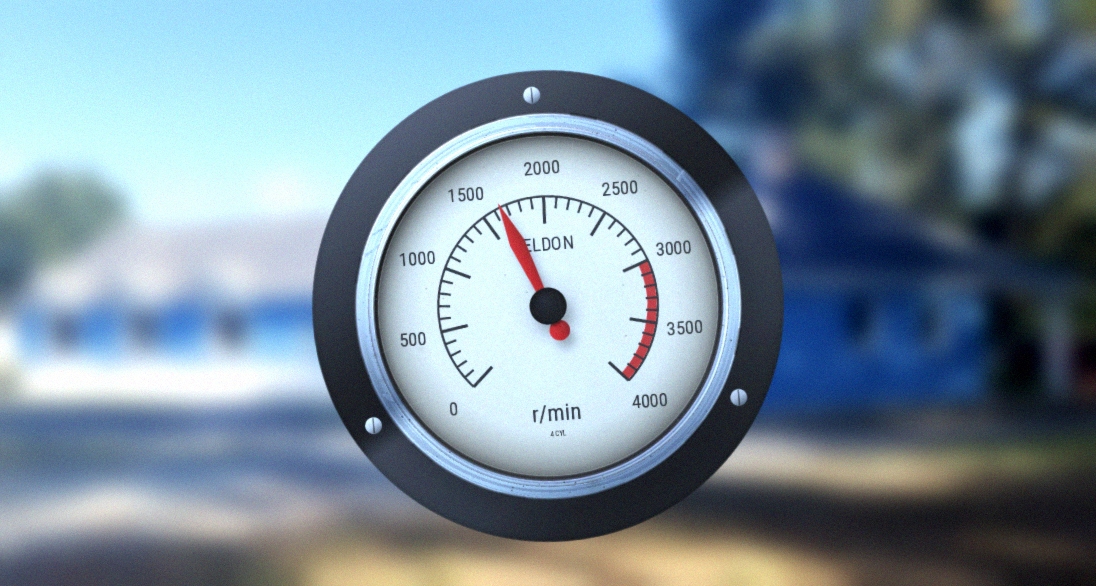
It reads 1650 rpm
